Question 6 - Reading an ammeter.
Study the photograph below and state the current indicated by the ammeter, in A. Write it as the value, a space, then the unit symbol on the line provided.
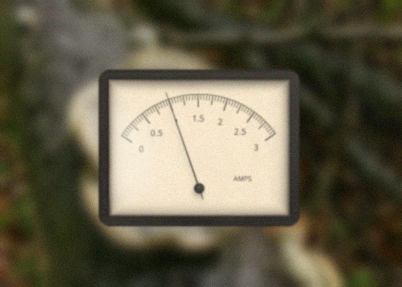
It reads 1 A
